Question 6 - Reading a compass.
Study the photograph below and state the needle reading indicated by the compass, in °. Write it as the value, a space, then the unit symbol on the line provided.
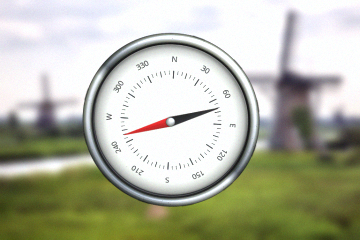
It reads 250 °
